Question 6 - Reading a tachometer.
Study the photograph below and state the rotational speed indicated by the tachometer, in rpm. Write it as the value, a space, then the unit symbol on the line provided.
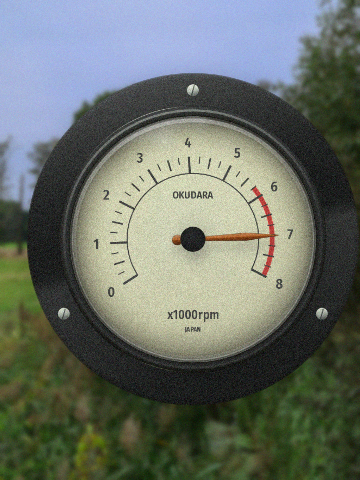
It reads 7000 rpm
